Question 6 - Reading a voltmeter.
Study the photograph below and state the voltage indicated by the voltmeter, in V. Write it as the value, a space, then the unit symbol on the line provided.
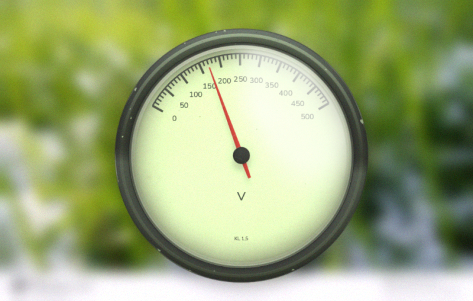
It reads 170 V
